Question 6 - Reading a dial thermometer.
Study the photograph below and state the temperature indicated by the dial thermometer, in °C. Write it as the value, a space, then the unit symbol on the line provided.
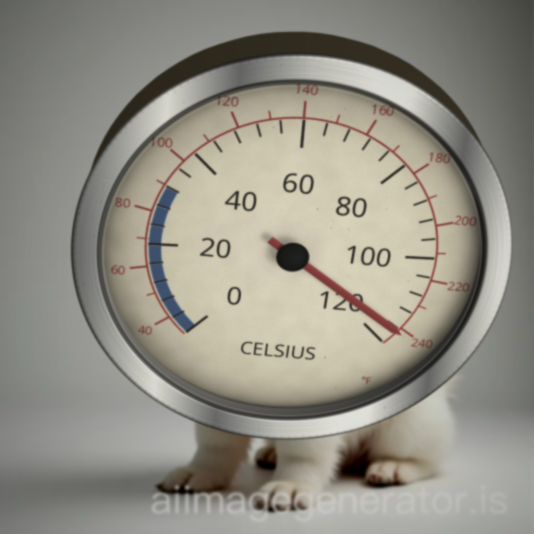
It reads 116 °C
